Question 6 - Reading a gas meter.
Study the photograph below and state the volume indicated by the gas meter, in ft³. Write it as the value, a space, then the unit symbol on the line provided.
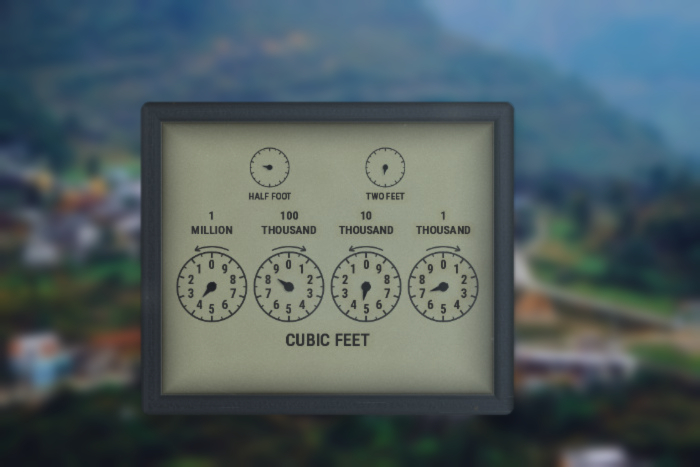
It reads 384700 ft³
